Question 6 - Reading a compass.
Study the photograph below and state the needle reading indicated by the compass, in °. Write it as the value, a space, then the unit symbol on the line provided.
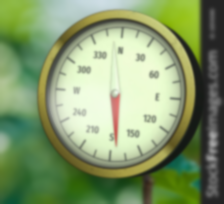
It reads 172.5 °
